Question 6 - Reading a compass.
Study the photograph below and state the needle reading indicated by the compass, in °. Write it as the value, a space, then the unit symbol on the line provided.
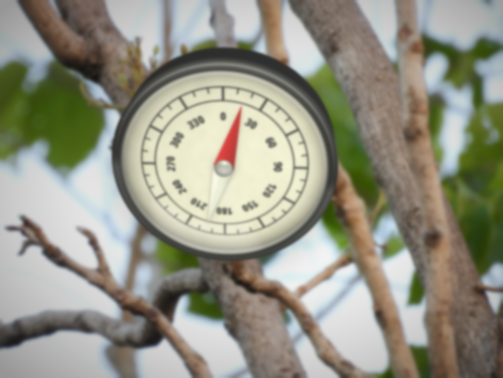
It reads 15 °
